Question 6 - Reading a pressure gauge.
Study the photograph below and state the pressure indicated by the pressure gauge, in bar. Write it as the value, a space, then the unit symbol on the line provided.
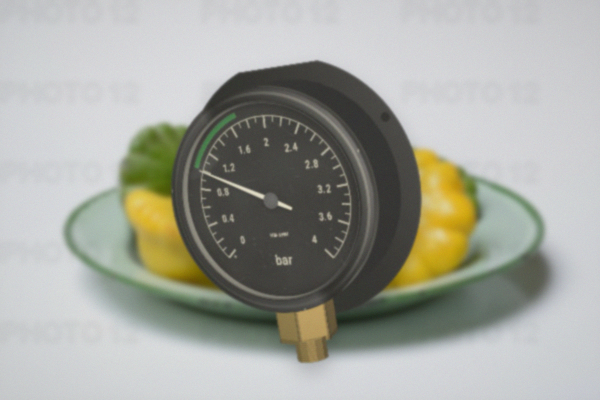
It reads 1 bar
